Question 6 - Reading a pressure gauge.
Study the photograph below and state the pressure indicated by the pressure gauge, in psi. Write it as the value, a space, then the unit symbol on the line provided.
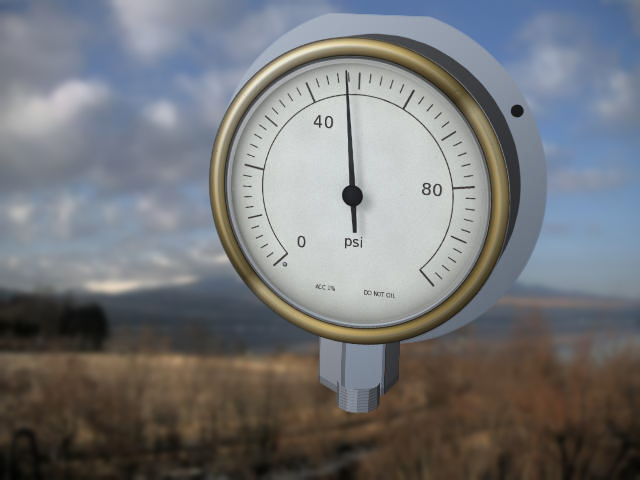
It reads 48 psi
